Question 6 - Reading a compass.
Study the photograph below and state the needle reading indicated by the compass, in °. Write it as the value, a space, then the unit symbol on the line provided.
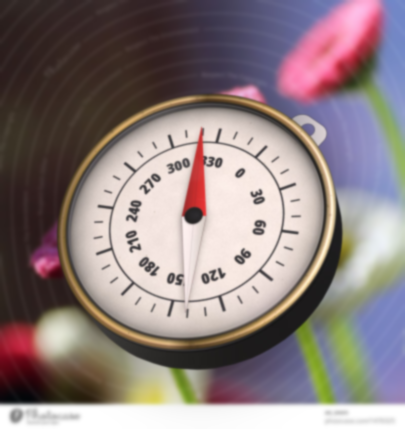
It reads 320 °
